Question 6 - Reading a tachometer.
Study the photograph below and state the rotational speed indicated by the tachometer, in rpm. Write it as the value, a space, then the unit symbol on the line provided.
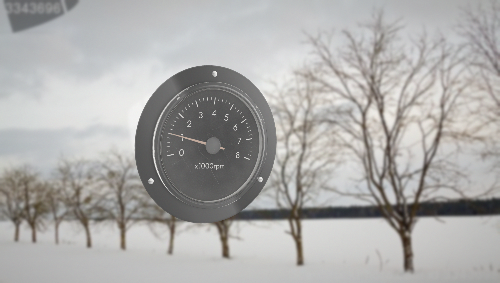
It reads 1000 rpm
